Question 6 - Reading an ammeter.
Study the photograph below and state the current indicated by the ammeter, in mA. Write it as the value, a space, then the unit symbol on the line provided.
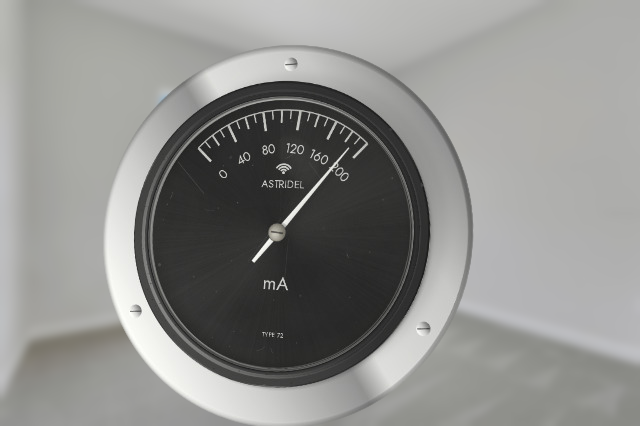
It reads 190 mA
